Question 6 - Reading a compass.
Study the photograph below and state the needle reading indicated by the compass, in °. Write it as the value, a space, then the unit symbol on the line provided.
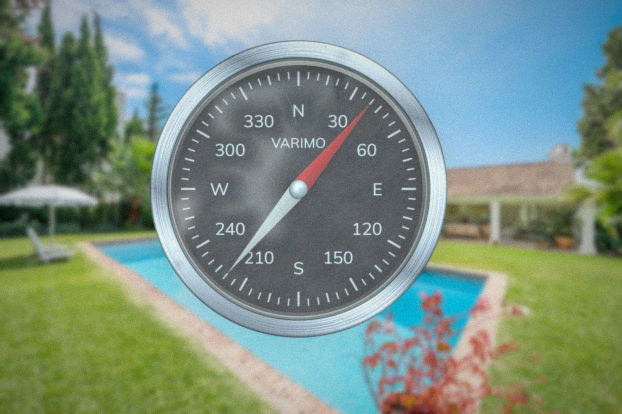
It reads 40 °
